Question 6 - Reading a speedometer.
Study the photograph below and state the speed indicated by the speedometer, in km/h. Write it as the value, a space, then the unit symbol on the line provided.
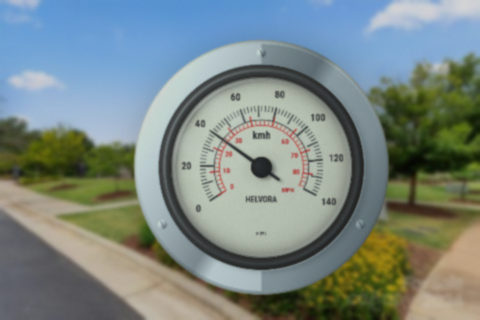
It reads 40 km/h
